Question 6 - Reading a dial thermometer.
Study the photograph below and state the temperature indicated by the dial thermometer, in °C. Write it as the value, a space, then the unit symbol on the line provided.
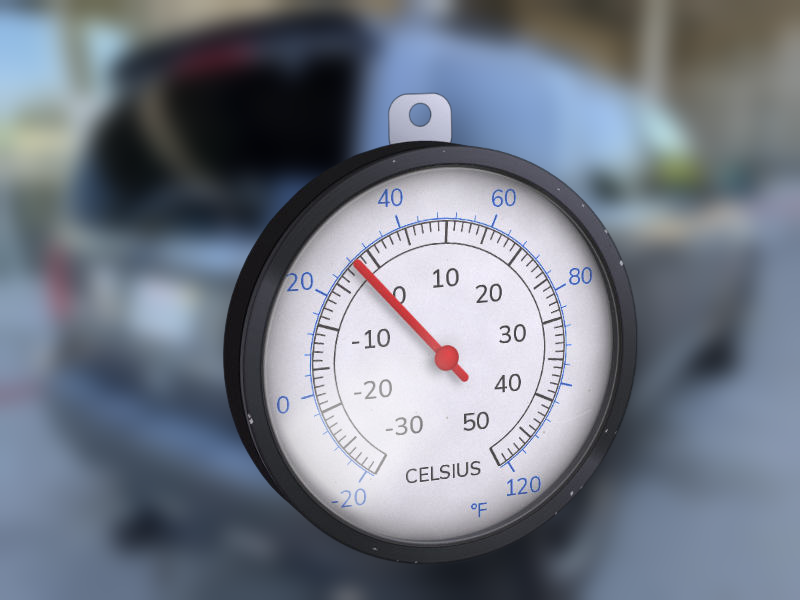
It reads -2 °C
